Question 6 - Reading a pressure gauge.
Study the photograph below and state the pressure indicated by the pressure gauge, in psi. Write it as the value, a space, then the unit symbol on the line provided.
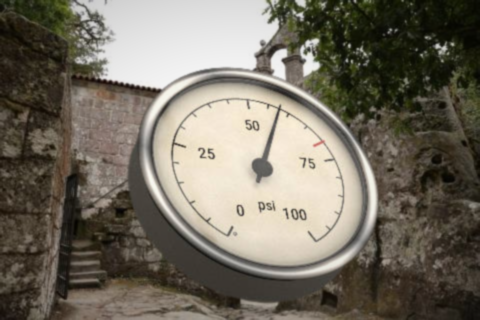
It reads 57.5 psi
